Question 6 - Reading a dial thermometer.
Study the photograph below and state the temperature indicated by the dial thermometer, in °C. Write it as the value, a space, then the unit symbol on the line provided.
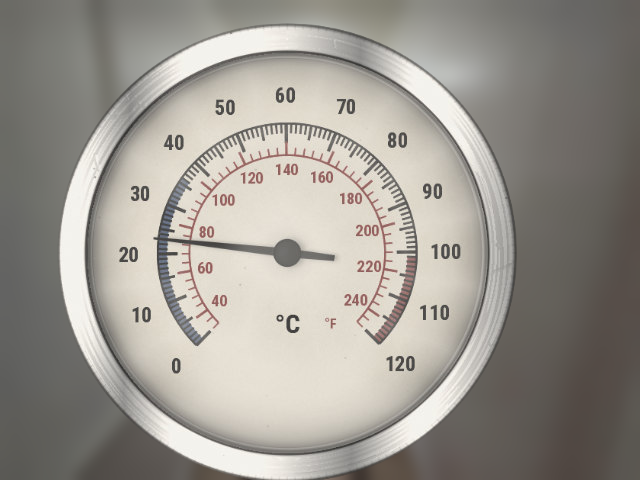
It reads 23 °C
